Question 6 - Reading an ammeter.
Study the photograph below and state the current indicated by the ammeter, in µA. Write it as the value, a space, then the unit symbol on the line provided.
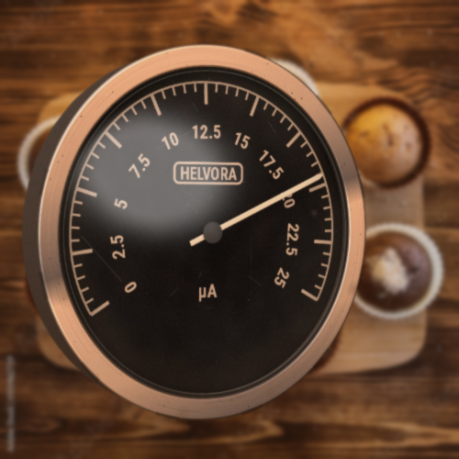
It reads 19.5 µA
